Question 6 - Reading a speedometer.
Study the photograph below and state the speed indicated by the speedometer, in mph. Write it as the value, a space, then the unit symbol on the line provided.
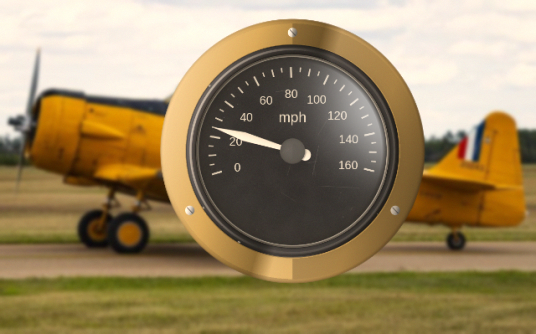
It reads 25 mph
